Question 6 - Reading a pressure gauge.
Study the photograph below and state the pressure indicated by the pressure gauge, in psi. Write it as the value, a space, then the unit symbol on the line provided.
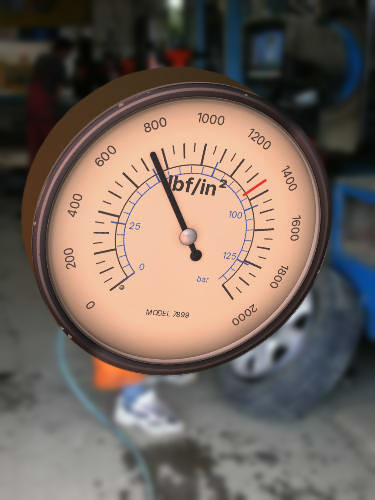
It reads 750 psi
